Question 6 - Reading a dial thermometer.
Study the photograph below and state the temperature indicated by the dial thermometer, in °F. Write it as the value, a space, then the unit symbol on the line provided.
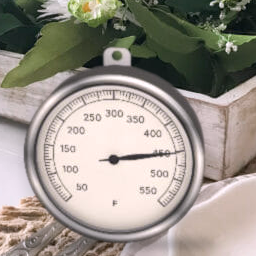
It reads 450 °F
